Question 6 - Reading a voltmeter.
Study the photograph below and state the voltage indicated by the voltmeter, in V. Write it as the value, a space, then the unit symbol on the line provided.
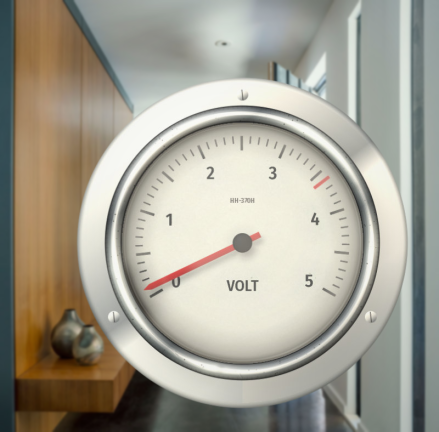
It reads 0.1 V
